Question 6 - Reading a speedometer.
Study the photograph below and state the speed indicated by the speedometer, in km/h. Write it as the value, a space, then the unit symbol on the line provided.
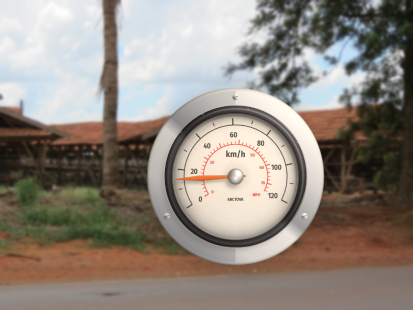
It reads 15 km/h
